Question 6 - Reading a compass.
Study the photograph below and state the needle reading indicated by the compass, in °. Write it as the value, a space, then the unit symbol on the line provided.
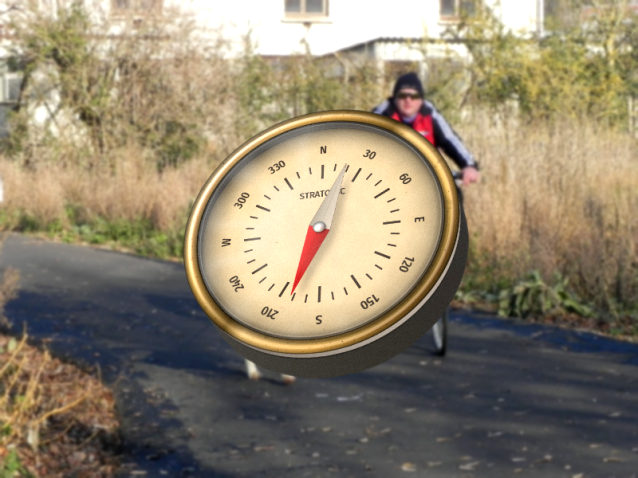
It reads 200 °
